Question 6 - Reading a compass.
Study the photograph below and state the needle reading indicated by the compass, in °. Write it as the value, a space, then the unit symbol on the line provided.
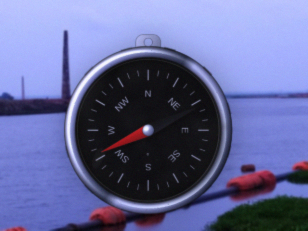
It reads 245 °
